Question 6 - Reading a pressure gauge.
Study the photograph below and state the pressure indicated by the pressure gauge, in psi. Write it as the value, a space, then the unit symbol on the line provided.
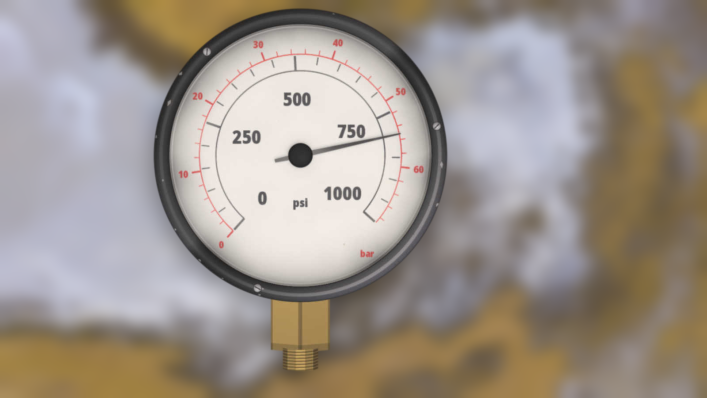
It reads 800 psi
